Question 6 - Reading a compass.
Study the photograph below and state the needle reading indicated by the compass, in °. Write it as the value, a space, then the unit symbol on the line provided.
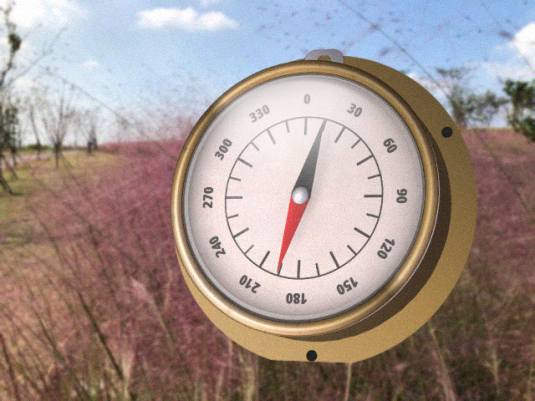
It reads 195 °
